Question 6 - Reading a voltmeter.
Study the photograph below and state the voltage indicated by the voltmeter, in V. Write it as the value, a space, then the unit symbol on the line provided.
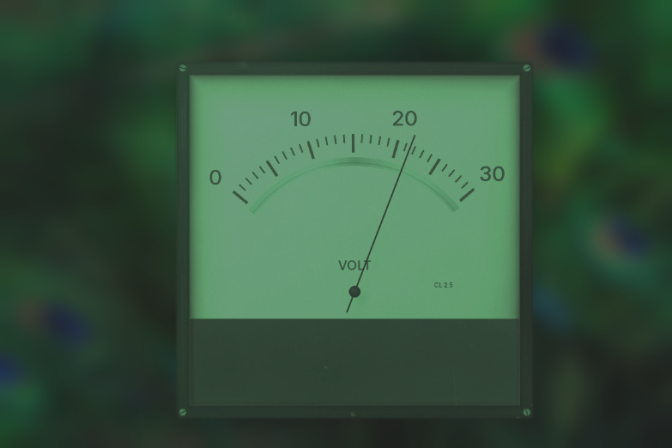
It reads 21.5 V
